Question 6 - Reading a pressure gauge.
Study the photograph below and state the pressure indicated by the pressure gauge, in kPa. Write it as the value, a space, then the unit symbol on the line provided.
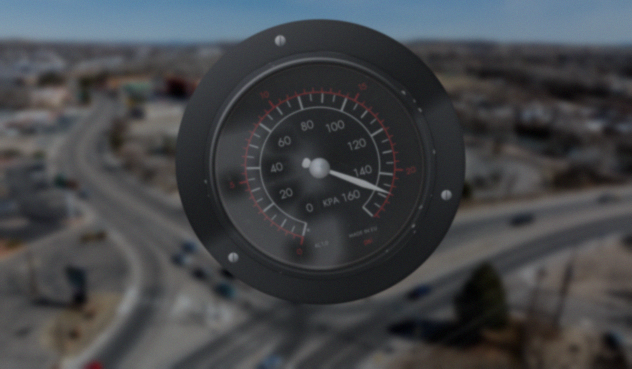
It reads 147.5 kPa
